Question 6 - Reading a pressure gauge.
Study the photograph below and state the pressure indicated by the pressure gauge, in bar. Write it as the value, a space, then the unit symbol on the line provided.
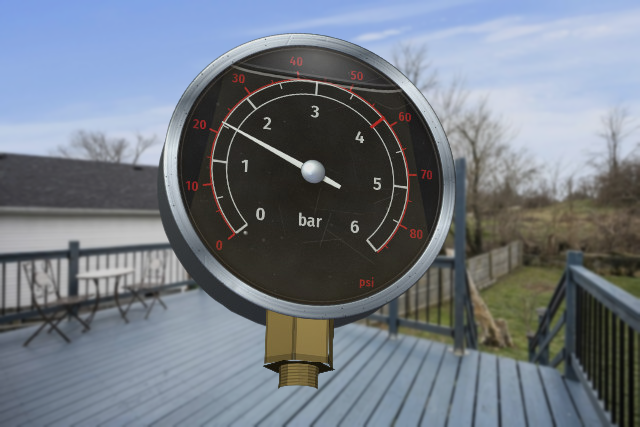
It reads 1.5 bar
